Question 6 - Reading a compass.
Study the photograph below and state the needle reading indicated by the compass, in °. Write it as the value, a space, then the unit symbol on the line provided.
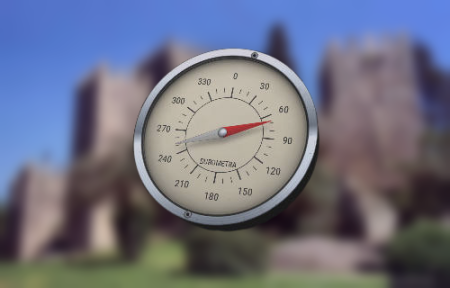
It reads 70 °
